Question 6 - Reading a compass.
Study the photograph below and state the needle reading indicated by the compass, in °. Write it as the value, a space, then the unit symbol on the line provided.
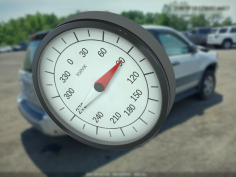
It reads 90 °
